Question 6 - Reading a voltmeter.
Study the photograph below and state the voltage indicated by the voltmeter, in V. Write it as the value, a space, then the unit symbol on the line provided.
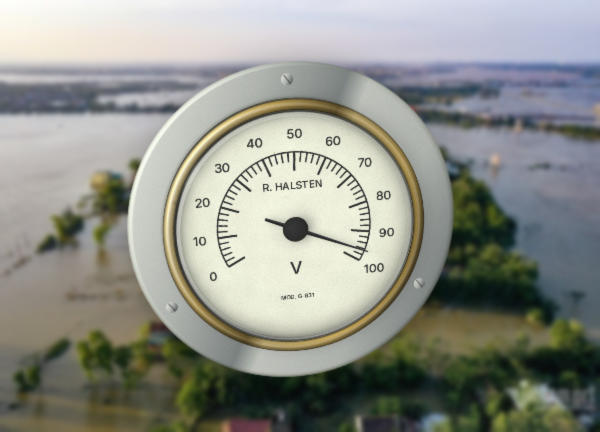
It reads 96 V
